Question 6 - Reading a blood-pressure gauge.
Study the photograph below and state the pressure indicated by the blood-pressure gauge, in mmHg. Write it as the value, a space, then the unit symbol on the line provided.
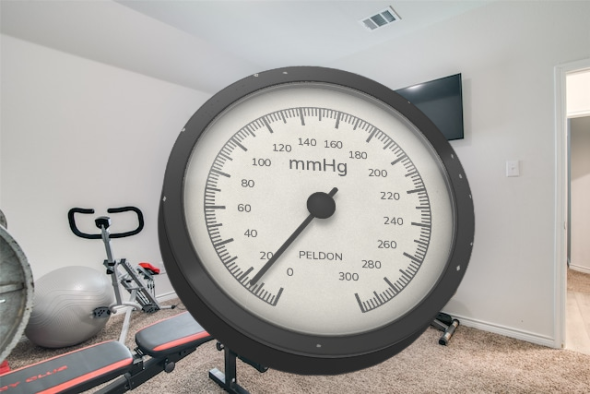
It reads 14 mmHg
